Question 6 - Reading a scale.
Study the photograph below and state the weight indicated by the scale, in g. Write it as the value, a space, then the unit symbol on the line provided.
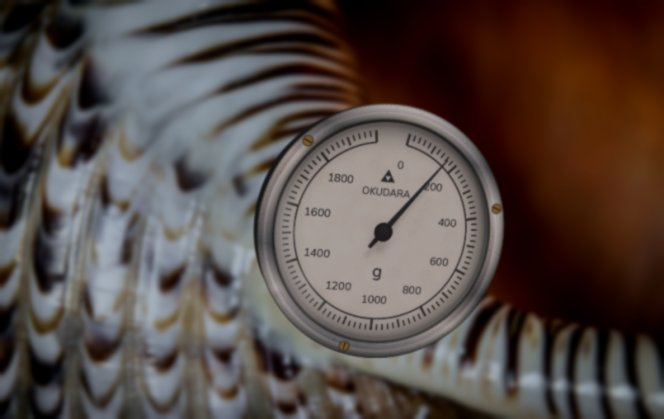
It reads 160 g
